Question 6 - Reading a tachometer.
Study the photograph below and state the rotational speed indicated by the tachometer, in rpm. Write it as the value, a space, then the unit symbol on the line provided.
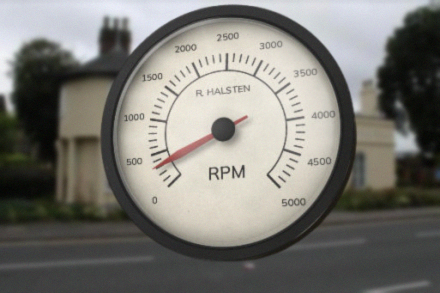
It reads 300 rpm
